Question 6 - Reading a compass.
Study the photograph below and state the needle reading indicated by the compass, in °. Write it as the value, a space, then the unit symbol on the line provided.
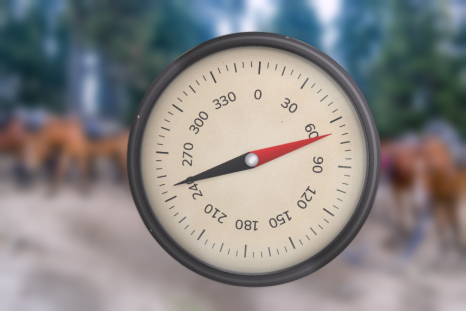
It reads 67.5 °
